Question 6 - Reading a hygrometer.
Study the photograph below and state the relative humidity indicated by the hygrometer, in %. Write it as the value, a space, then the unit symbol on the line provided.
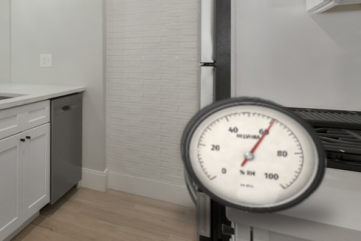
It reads 60 %
